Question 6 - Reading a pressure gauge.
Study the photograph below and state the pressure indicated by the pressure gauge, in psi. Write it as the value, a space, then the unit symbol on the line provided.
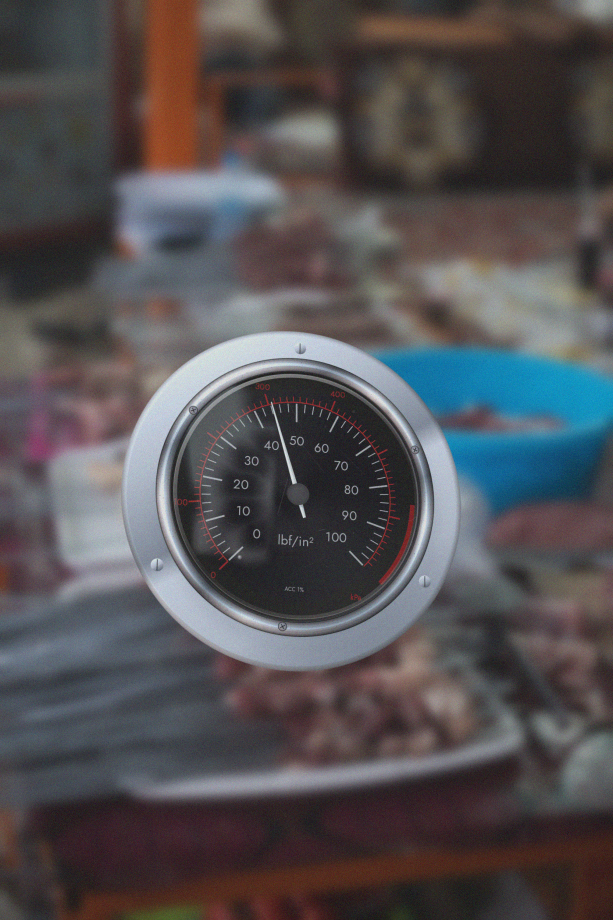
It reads 44 psi
